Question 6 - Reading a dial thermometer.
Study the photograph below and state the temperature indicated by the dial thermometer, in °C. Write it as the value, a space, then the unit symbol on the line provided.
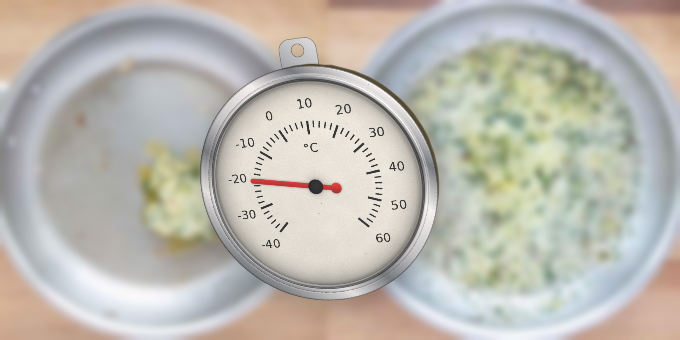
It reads -20 °C
